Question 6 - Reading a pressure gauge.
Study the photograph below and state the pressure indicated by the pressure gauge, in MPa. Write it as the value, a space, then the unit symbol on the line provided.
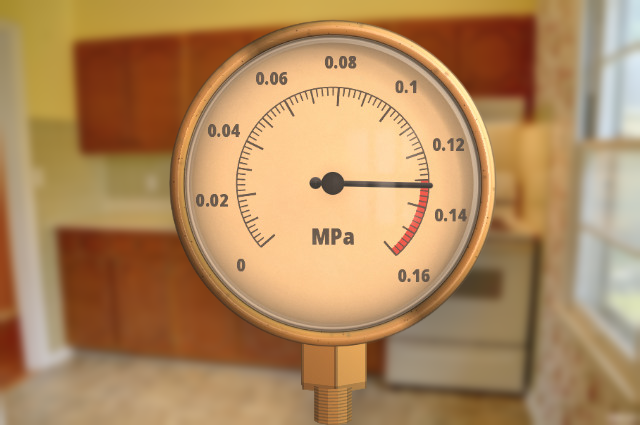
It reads 0.132 MPa
